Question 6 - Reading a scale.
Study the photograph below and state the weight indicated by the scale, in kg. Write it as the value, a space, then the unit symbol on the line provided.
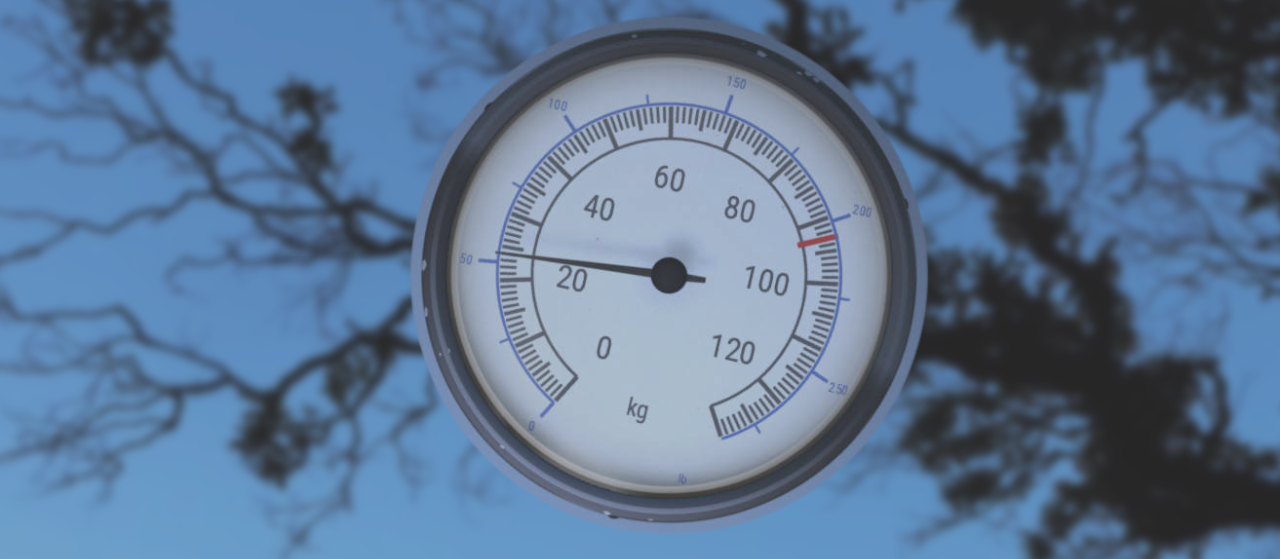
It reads 24 kg
